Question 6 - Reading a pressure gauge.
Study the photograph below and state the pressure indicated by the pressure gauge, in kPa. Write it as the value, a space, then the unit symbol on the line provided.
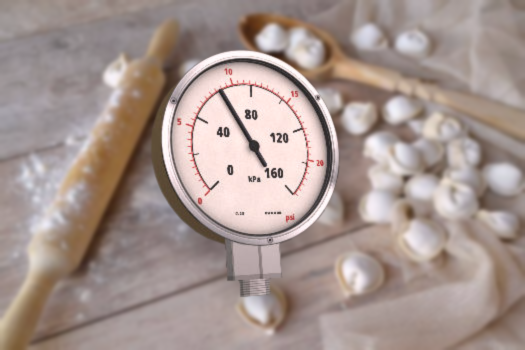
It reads 60 kPa
